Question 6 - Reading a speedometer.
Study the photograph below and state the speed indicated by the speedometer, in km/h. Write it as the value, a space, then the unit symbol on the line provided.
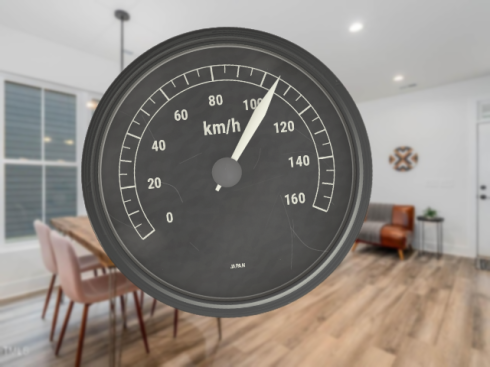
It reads 105 km/h
